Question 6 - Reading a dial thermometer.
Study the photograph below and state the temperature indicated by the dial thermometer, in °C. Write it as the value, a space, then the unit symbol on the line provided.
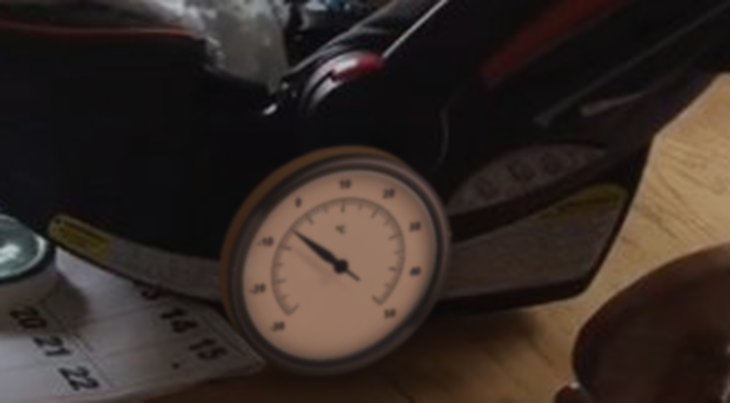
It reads -5 °C
